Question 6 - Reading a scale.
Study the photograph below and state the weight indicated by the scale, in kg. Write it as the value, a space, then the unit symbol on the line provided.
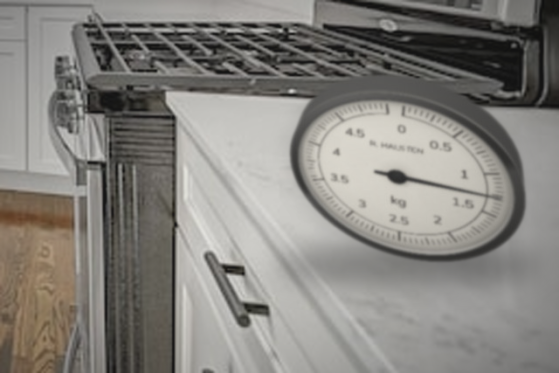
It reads 1.25 kg
